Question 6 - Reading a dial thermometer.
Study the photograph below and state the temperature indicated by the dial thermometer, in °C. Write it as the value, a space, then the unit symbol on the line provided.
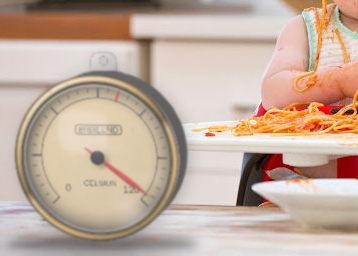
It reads 116 °C
